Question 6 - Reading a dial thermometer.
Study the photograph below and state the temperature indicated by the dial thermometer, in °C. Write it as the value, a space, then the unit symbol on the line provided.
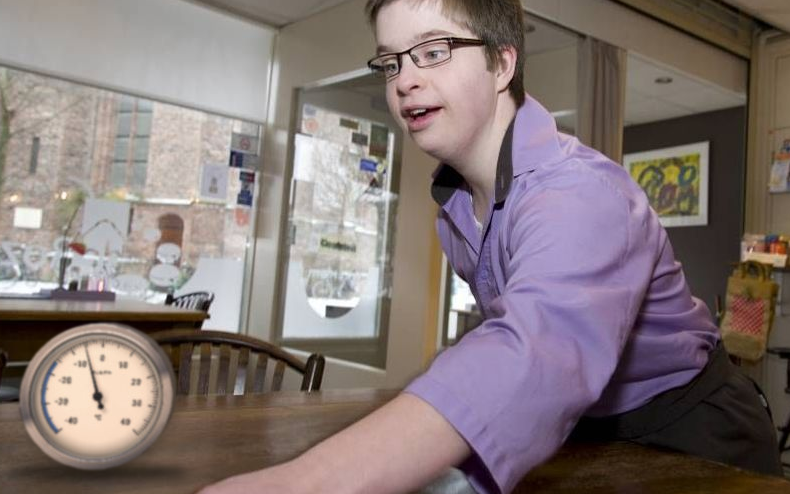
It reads -5 °C
